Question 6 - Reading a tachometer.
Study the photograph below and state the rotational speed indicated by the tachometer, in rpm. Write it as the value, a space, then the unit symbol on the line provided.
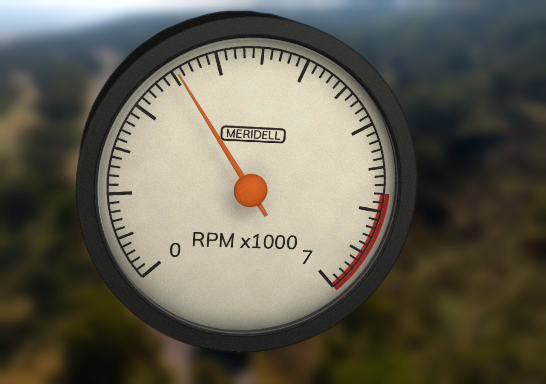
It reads 2550 rpm
